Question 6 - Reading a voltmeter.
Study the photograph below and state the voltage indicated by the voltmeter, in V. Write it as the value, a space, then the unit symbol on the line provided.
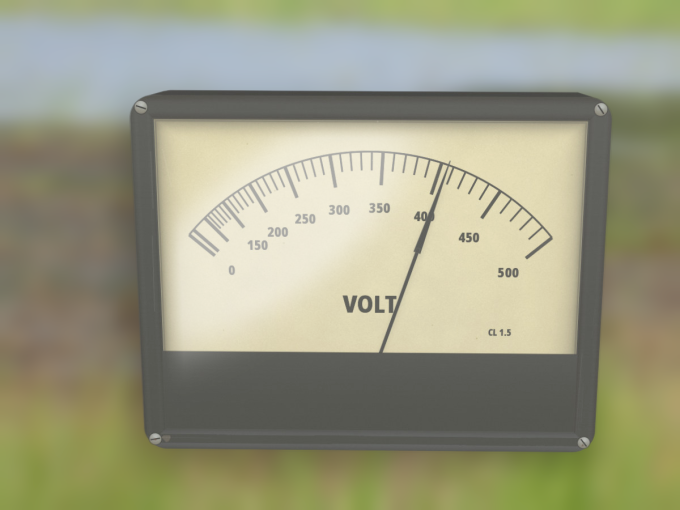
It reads 405 V
